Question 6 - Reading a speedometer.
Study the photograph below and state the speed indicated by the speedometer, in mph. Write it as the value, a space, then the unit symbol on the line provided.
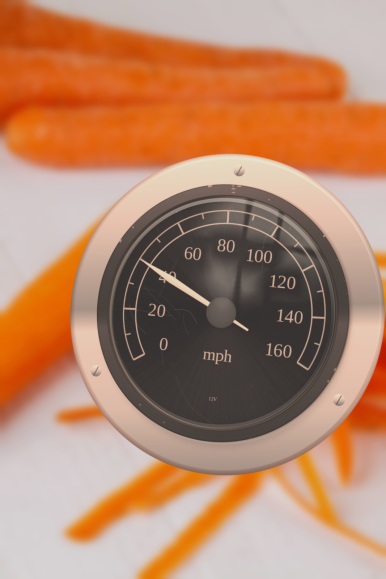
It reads 40 mph
